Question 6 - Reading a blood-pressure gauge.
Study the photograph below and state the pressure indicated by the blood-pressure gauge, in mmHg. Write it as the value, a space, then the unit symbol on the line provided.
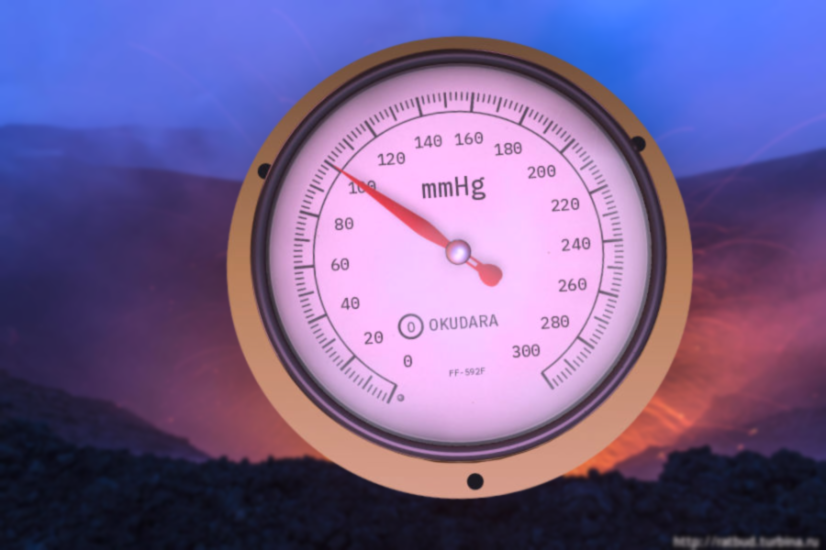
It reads 100 mmHg
